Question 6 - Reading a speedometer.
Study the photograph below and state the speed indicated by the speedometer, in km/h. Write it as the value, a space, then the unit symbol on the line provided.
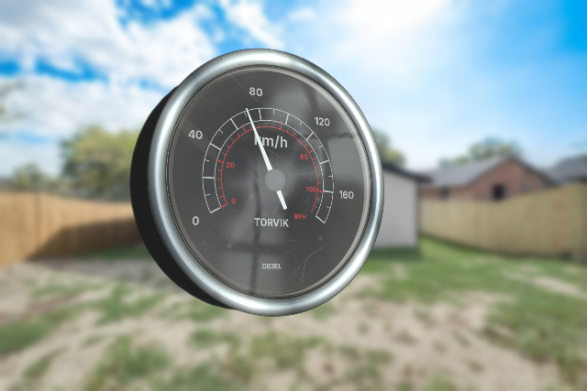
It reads 70 km/h
